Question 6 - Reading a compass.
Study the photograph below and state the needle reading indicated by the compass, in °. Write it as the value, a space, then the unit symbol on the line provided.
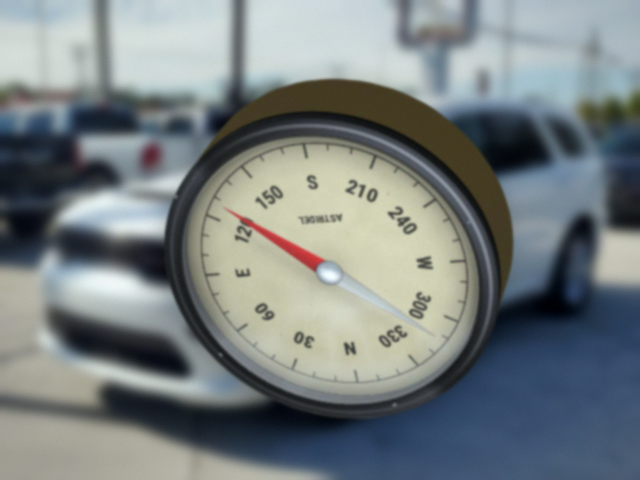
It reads 130 °
